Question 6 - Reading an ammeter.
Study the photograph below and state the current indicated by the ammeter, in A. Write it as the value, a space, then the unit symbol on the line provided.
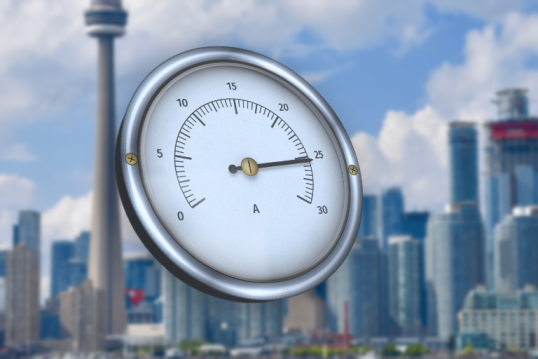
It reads 25.5 A
